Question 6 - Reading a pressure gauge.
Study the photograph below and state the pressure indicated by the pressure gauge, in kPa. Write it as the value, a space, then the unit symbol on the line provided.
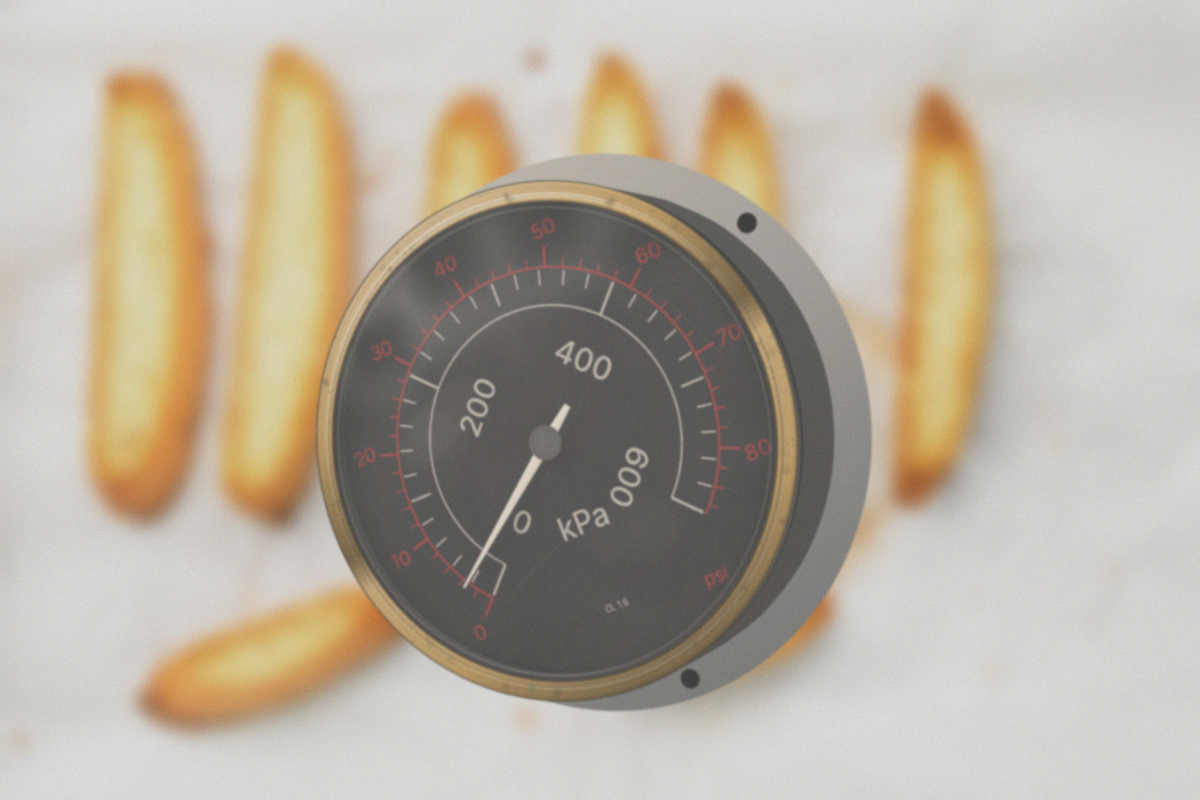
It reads 20 kPa
